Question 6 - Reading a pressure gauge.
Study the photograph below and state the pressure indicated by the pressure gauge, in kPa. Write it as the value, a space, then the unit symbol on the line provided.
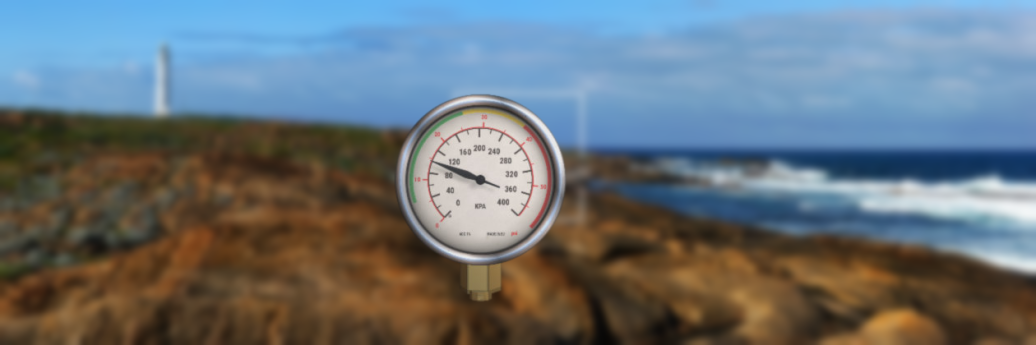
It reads 100 kPa
